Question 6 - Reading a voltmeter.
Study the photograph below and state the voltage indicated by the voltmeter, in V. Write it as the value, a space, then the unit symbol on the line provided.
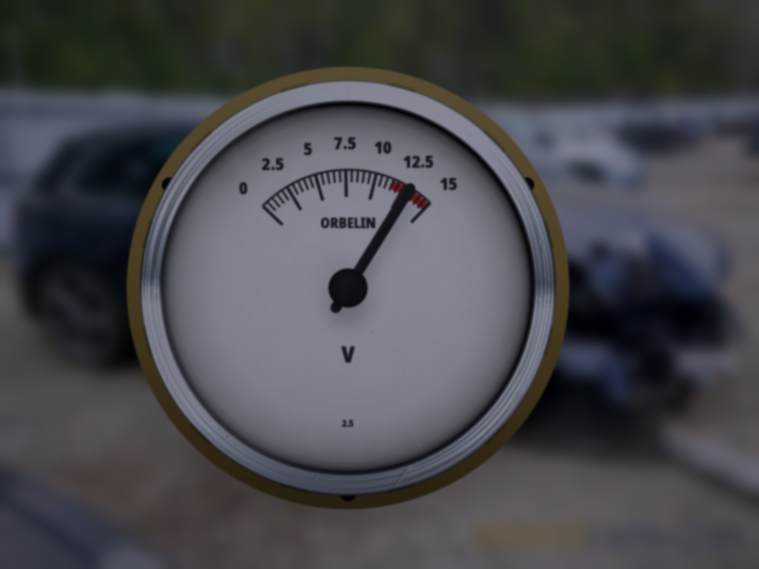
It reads 13 V
